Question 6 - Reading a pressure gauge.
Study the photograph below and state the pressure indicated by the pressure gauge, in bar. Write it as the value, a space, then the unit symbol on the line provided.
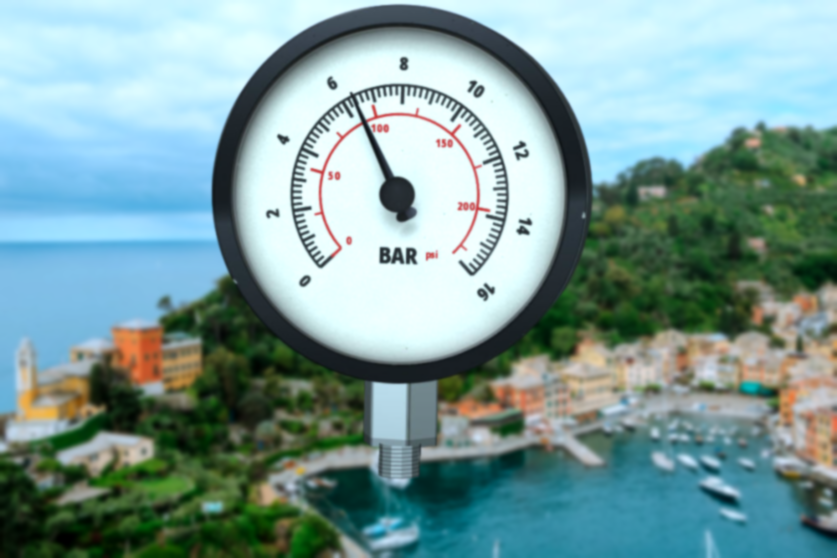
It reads 6.4 bar
